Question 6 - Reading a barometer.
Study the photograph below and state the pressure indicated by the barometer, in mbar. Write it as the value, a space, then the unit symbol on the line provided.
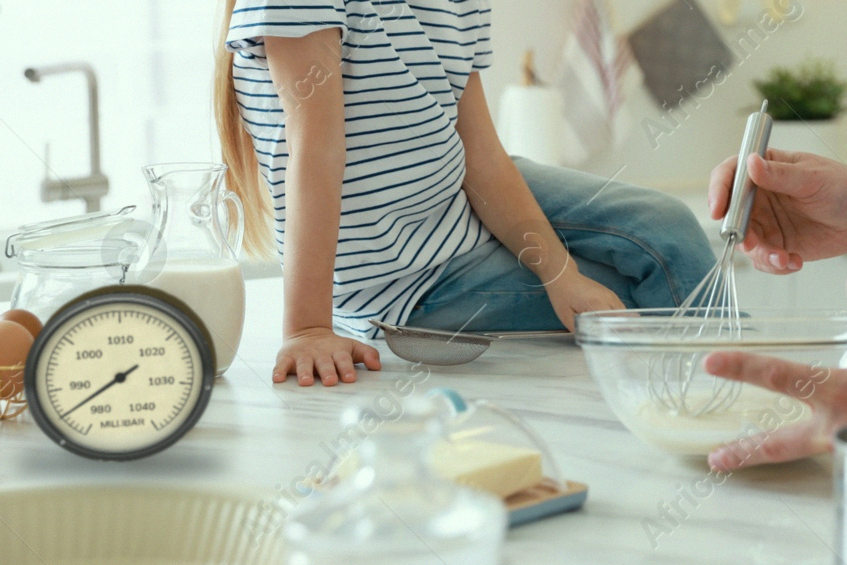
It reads 985 mbar
